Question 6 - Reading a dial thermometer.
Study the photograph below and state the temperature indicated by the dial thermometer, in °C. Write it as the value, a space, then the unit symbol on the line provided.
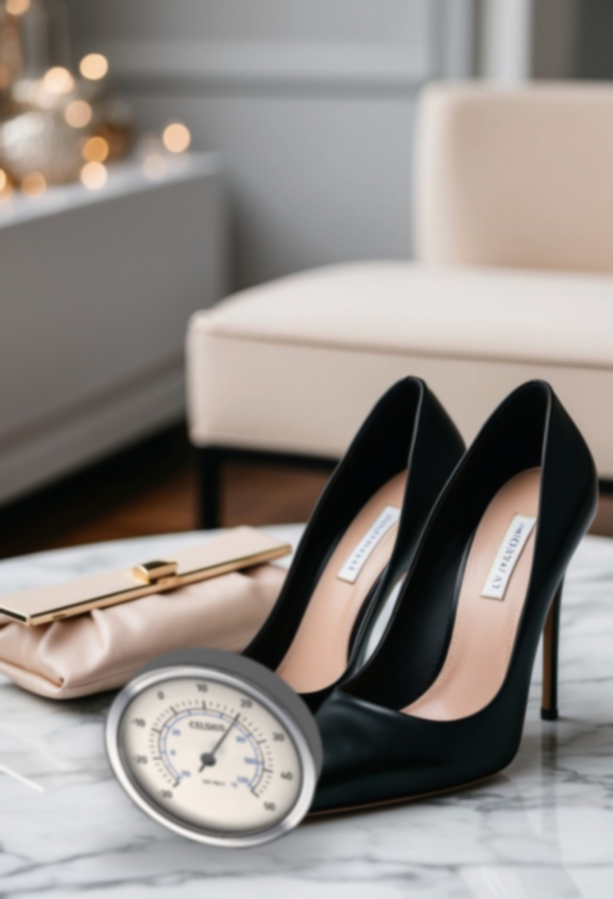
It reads 20 °C
